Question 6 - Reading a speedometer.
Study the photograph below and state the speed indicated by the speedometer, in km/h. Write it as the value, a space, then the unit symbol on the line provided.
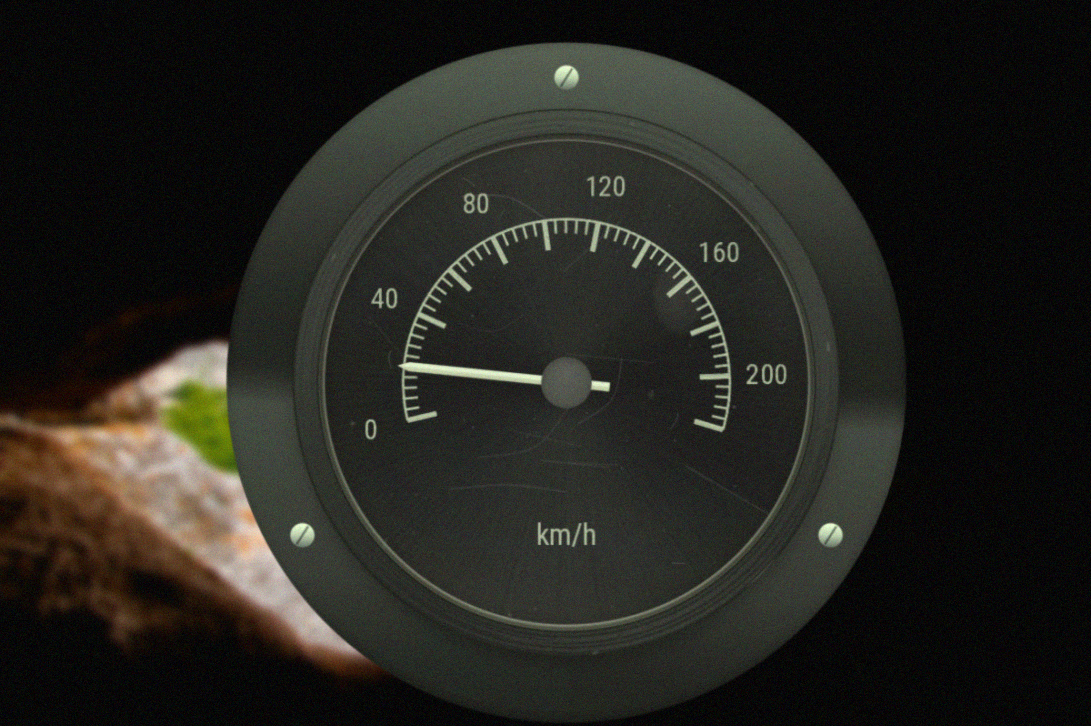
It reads 20 km/h
